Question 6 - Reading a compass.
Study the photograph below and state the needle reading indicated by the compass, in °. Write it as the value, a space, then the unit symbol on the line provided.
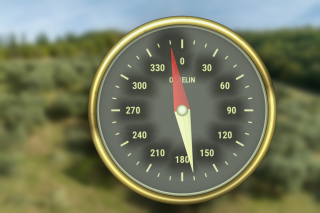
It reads 350 °
